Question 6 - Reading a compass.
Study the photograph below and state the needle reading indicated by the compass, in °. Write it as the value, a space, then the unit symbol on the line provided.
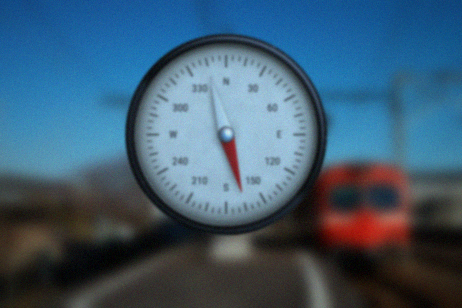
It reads 165 °
